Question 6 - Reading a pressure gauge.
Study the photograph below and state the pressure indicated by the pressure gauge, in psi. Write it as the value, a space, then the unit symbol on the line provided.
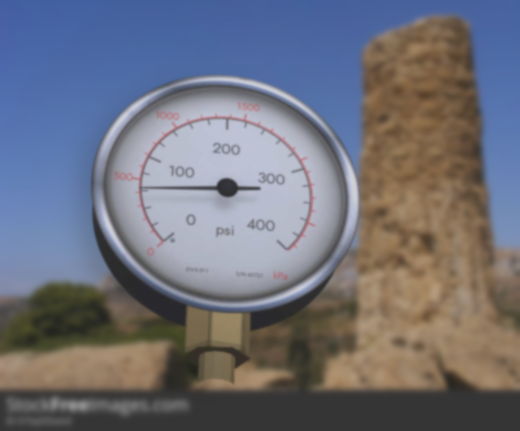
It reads 60 psi
